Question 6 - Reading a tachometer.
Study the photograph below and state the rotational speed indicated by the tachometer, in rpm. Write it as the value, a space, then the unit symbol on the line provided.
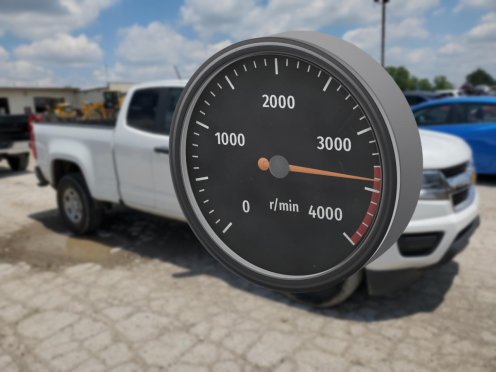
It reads 3400 rpm
